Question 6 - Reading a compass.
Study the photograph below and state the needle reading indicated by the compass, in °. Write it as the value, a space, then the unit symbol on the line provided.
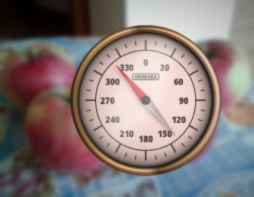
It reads 320 °
